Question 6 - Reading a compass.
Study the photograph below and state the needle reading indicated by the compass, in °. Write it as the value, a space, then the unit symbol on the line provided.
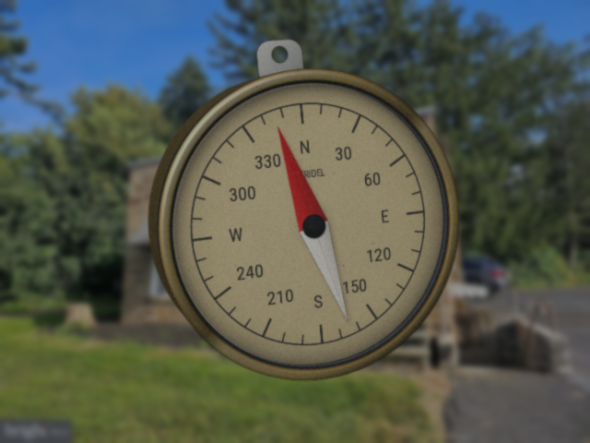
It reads 345 °
